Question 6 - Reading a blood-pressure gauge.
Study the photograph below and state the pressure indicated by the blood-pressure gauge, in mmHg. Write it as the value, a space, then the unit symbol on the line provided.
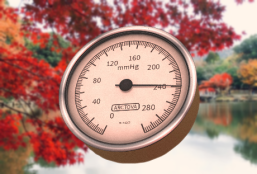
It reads 240 mmHg
